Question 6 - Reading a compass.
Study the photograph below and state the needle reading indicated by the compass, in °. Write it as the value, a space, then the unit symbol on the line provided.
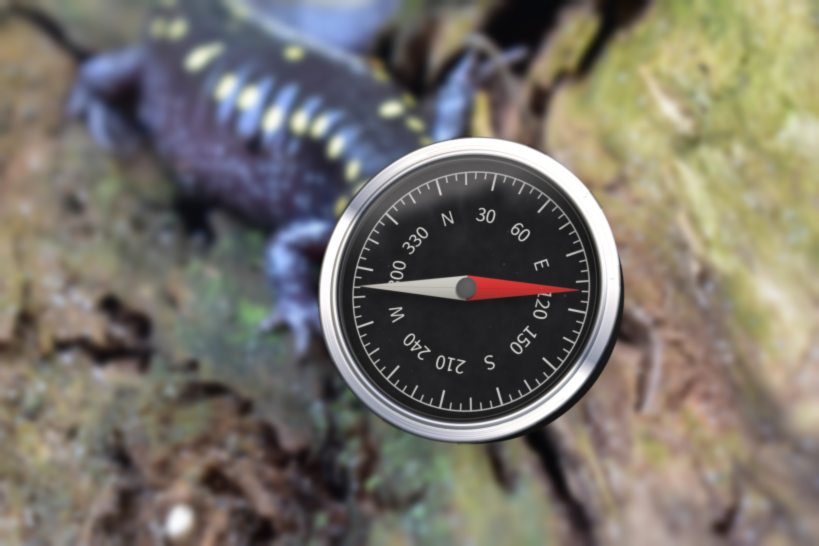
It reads 110 °
